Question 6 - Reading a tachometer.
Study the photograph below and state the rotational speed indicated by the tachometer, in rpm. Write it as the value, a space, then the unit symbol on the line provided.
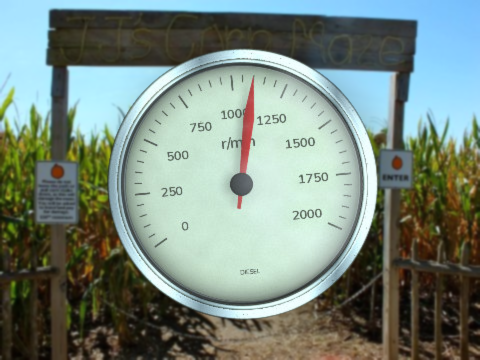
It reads 1100 rpm
